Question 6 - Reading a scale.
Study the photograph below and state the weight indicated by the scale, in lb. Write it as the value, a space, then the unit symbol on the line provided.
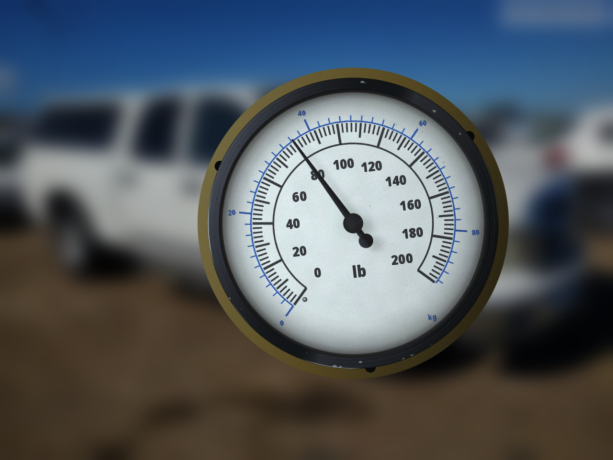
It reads 80 lb
